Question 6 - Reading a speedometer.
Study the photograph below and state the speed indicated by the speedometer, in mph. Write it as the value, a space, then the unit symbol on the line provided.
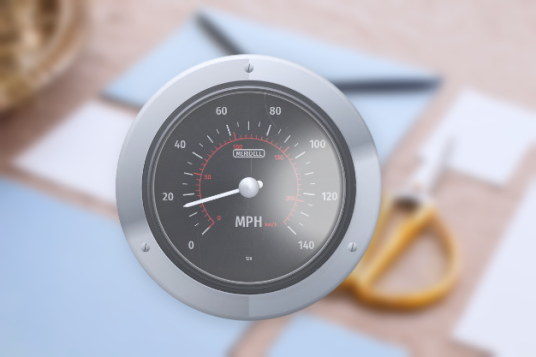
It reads 15 mph
